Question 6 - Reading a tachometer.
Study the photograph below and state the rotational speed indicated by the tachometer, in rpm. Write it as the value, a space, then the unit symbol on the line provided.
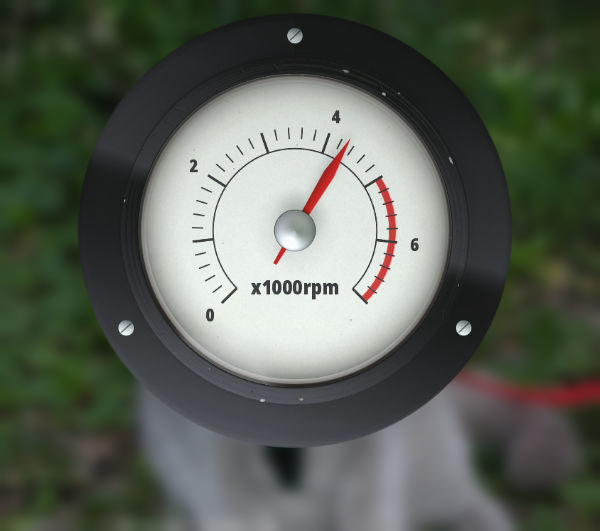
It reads 4300 rpm
